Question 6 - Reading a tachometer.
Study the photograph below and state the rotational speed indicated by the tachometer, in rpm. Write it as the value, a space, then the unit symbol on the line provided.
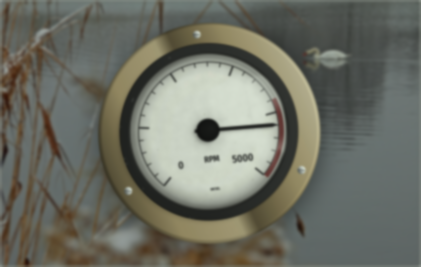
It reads 4200 rpm
